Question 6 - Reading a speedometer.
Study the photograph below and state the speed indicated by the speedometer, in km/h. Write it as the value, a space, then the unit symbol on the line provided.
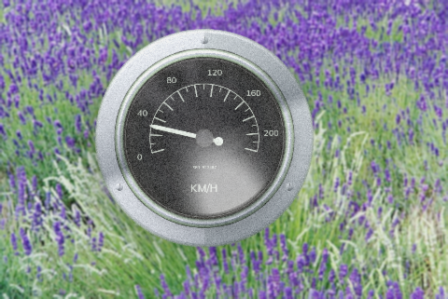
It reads 30 km/h
